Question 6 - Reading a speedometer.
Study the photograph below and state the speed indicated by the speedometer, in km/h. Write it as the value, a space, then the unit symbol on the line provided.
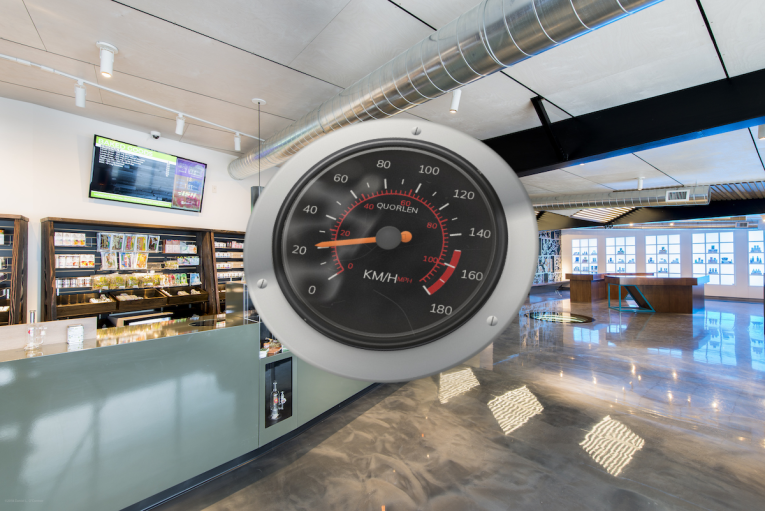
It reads 20 km/h
